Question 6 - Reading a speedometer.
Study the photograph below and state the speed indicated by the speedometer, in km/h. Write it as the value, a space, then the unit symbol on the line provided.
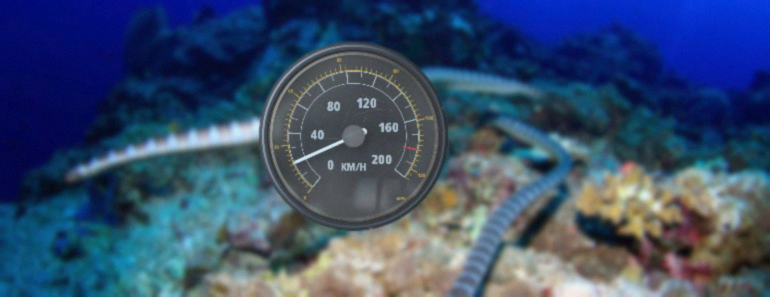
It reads 20 km/h
